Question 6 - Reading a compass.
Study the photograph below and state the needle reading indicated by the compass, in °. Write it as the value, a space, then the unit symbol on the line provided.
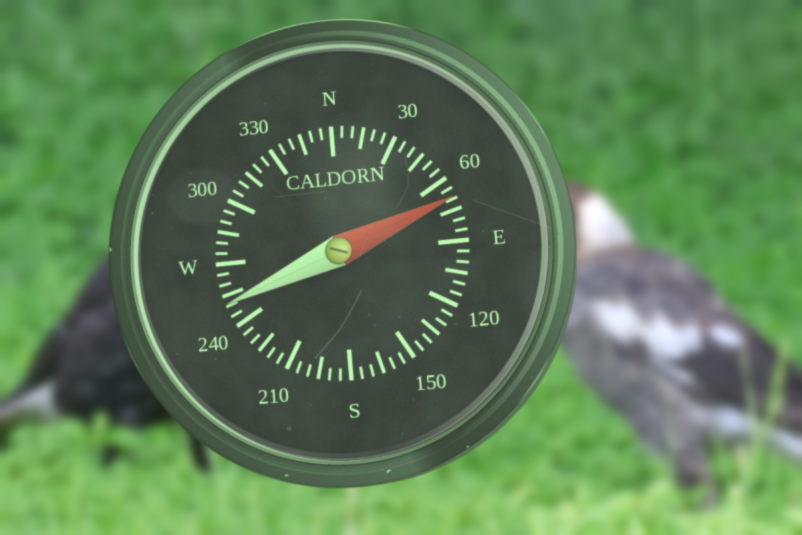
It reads 70 °
